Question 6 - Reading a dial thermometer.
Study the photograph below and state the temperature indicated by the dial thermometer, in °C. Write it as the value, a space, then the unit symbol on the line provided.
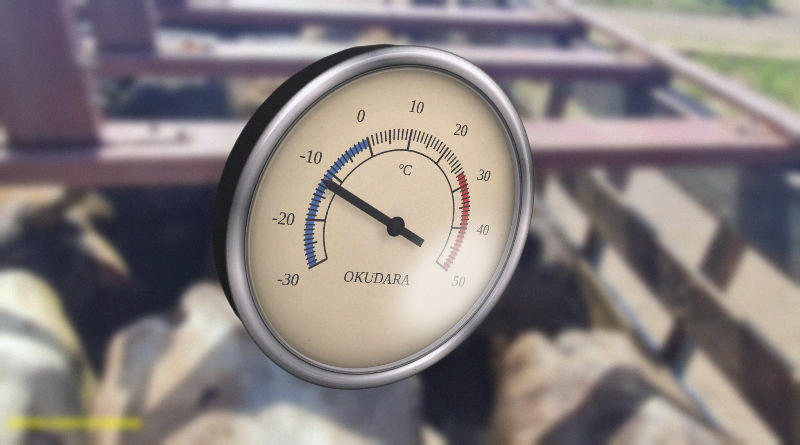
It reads -12 °C
